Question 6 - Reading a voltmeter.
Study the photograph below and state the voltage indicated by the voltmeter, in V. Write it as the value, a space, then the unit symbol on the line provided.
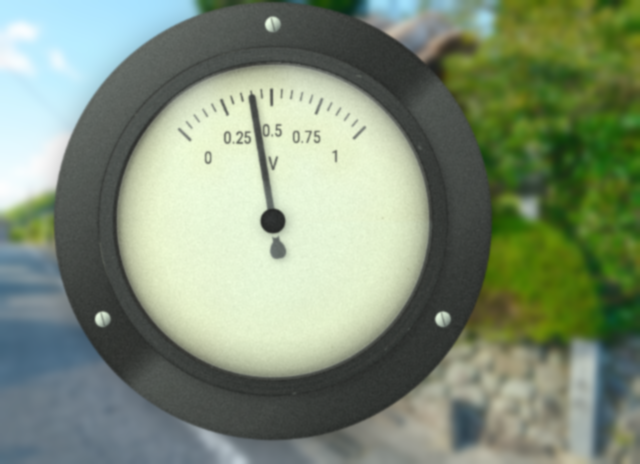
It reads 0.4 V
